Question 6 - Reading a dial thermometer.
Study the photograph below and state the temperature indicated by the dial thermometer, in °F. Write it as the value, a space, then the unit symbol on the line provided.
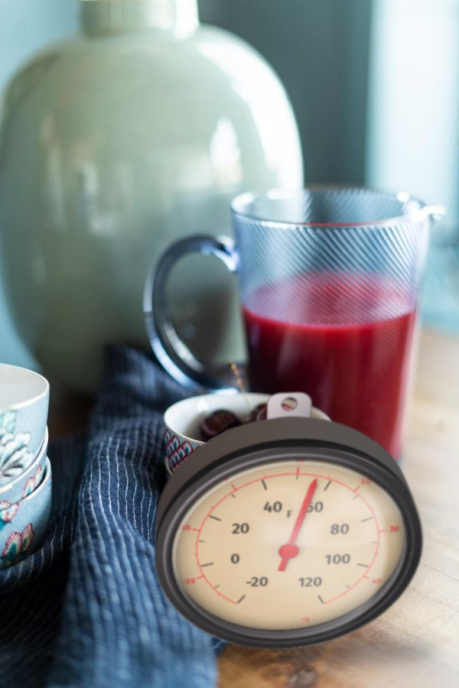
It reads 55 °F
